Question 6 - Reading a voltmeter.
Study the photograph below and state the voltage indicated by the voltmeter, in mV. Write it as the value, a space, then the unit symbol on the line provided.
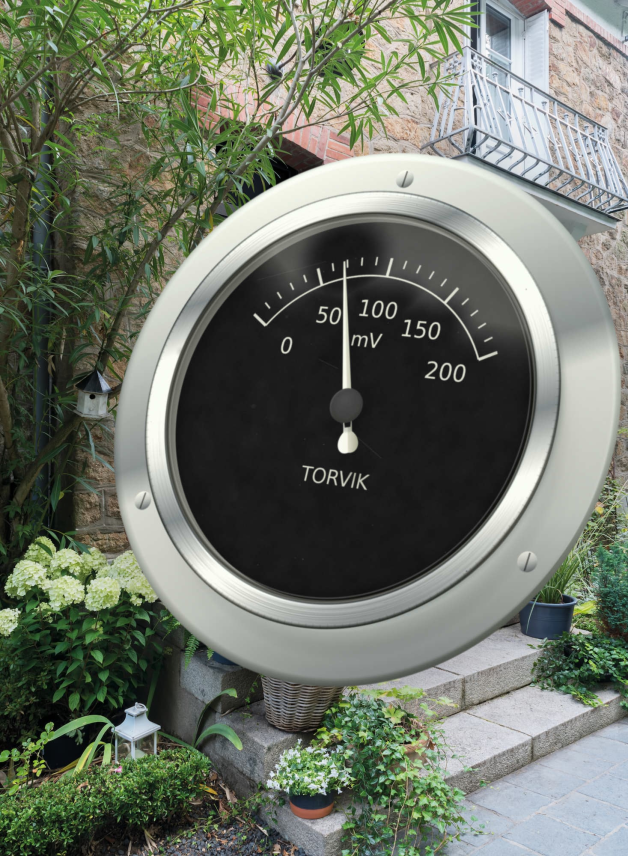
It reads 70 mV
